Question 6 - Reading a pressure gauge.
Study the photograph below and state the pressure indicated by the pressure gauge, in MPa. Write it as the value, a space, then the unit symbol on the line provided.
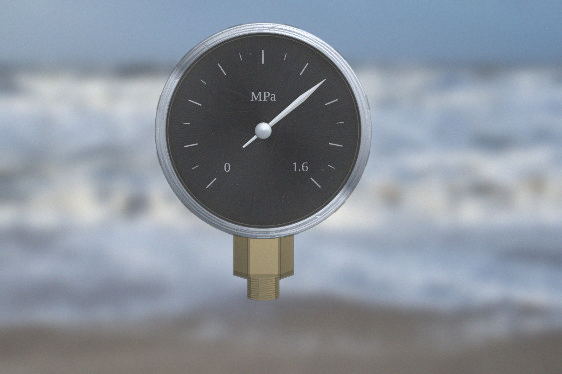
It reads 1.1 MPa
